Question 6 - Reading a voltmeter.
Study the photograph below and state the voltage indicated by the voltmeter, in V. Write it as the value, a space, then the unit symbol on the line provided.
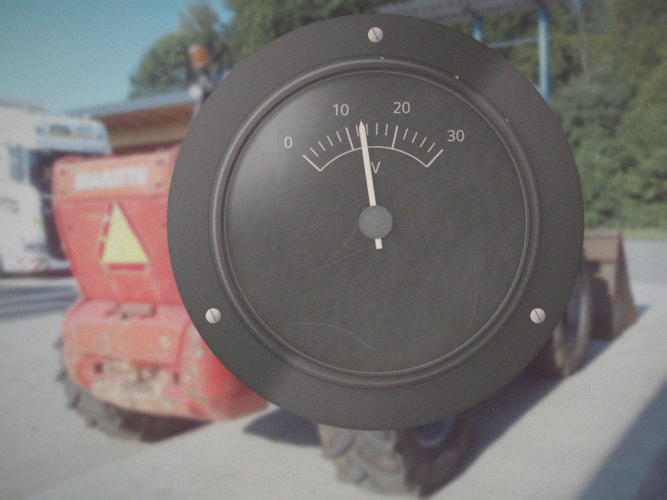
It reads 13 V
